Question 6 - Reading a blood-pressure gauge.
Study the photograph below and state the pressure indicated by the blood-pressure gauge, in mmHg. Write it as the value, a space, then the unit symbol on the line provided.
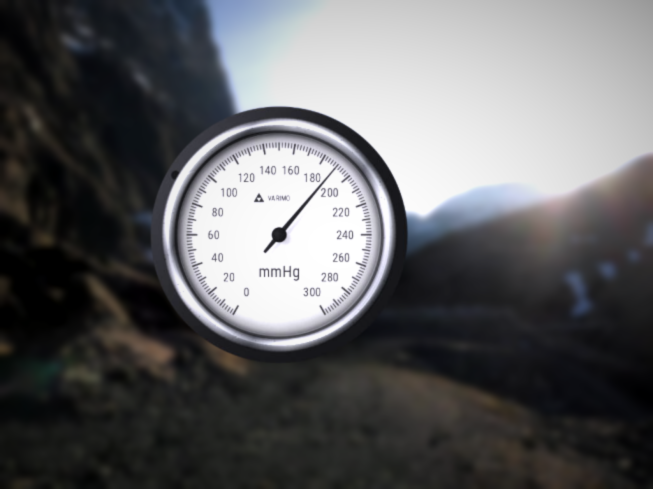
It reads 190 mmHg
